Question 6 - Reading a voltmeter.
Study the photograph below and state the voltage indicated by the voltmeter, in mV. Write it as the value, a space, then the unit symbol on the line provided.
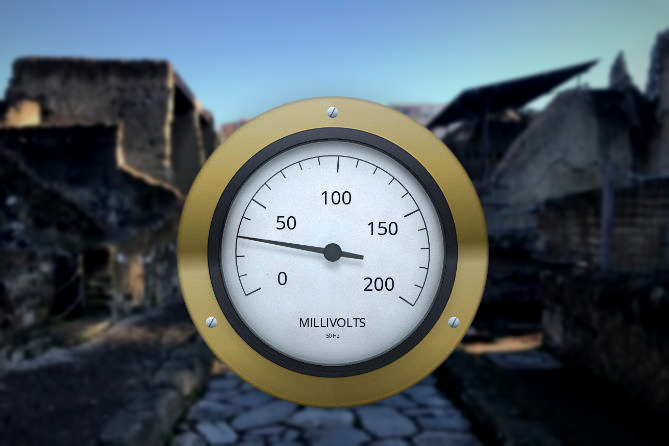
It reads 30 mV
